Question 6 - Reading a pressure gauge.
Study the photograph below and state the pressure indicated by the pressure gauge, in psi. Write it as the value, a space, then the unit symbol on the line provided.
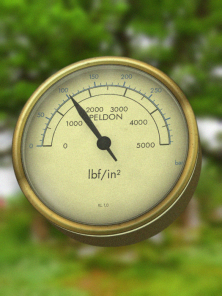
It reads 1500 psi
